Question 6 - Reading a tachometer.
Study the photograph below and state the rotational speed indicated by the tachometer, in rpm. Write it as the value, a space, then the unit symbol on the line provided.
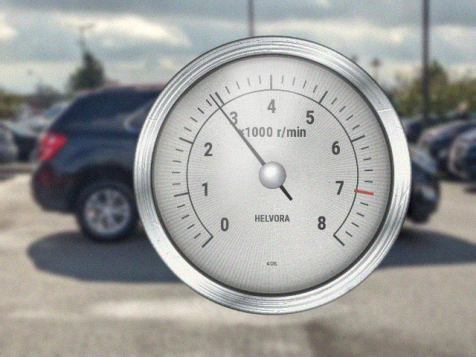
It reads 2900 rpm
